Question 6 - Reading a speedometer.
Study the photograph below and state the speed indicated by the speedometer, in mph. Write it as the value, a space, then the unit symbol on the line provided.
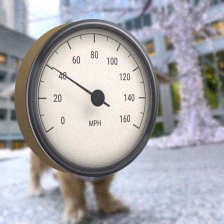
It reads 40 mph
